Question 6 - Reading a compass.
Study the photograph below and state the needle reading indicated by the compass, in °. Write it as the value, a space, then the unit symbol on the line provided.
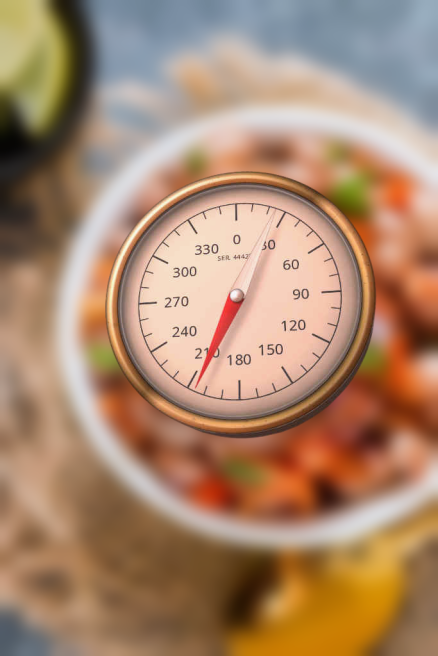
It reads 205 °
